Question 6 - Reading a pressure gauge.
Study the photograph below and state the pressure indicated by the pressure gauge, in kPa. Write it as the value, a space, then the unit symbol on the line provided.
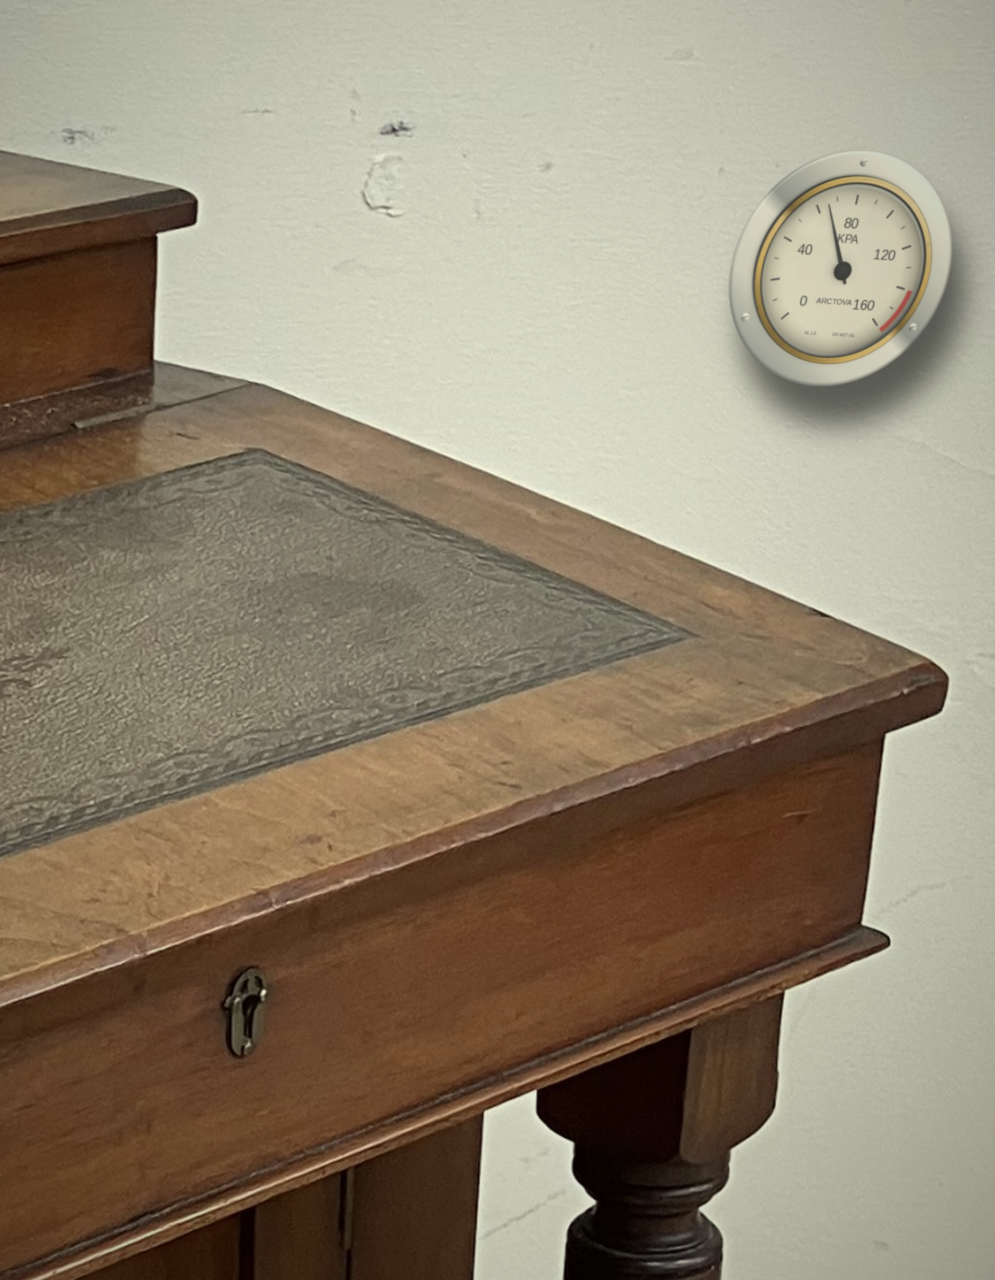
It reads 65 kPa
